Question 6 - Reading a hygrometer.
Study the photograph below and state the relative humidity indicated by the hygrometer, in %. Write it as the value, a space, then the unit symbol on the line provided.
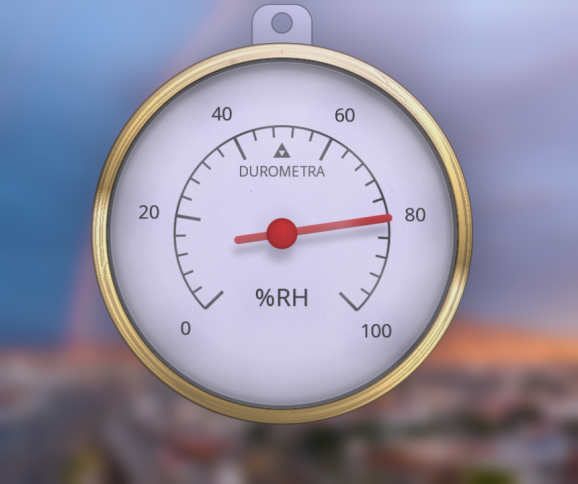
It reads 80 %
